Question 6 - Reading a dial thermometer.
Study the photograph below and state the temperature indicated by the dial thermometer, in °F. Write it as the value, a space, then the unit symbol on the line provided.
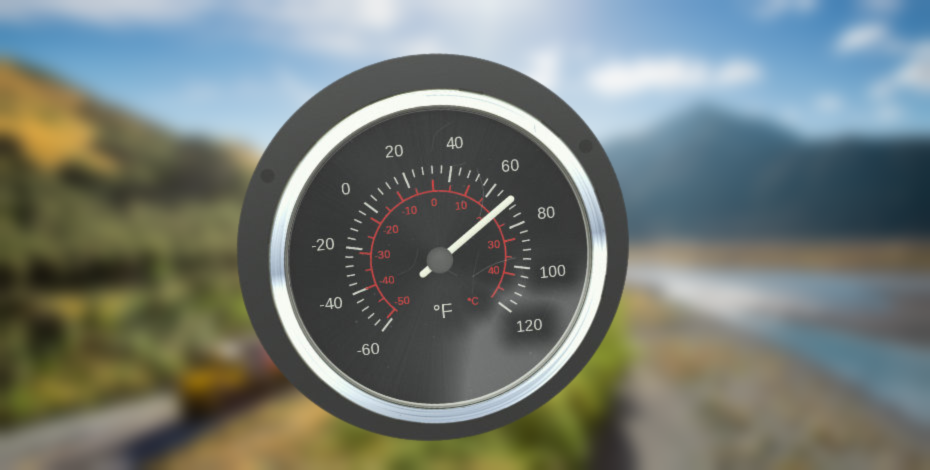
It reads 68 °F
